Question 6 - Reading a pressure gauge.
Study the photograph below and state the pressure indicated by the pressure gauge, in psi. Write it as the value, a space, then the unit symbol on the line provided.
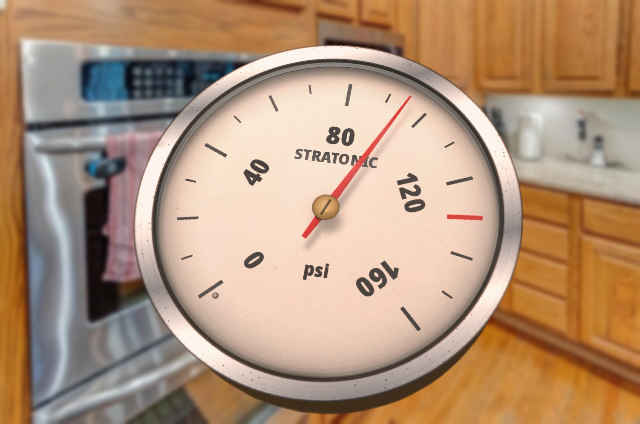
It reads 95 psi
